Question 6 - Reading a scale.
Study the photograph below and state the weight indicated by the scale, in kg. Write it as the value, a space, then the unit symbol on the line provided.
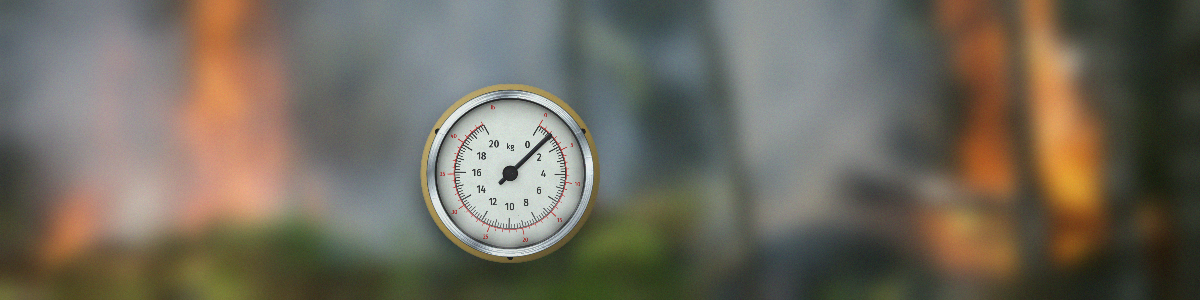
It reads 1 kg
